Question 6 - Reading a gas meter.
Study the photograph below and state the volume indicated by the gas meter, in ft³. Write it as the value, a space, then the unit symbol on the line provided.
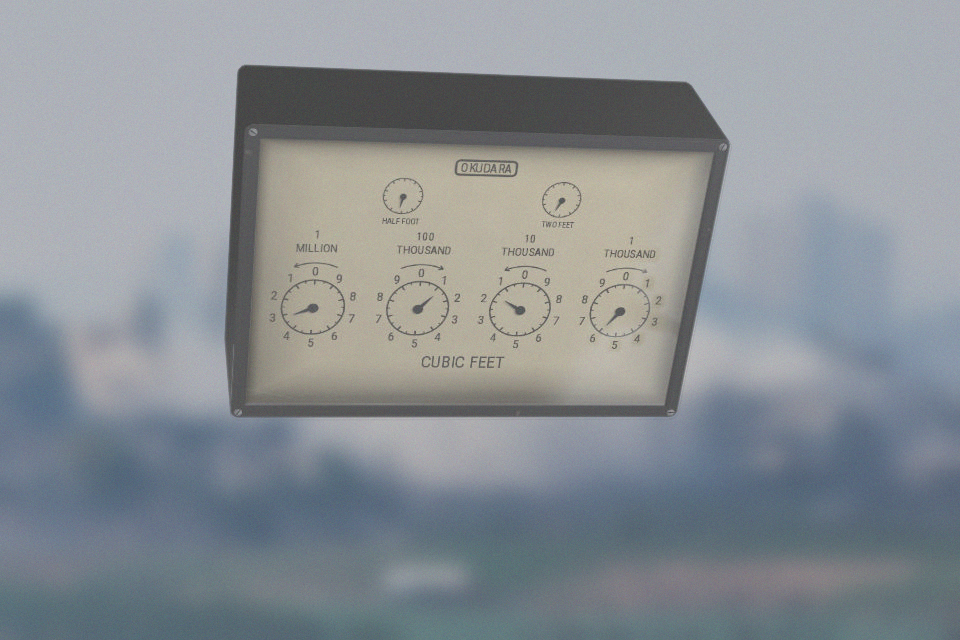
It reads 311600 ft³
